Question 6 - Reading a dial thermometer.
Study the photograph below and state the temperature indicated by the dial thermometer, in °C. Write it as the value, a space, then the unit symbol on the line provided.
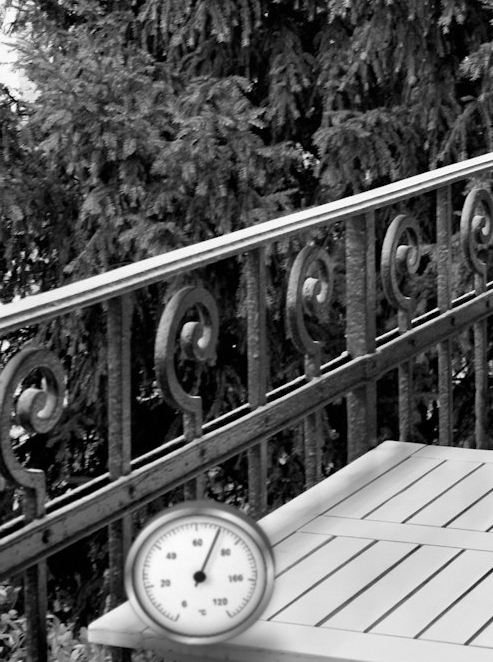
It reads 70 °C
